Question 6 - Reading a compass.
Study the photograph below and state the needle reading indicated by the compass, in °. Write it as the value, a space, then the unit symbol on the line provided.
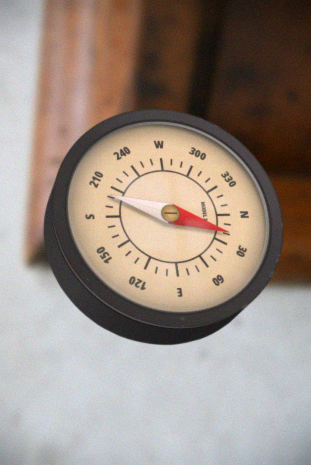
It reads 20 °
